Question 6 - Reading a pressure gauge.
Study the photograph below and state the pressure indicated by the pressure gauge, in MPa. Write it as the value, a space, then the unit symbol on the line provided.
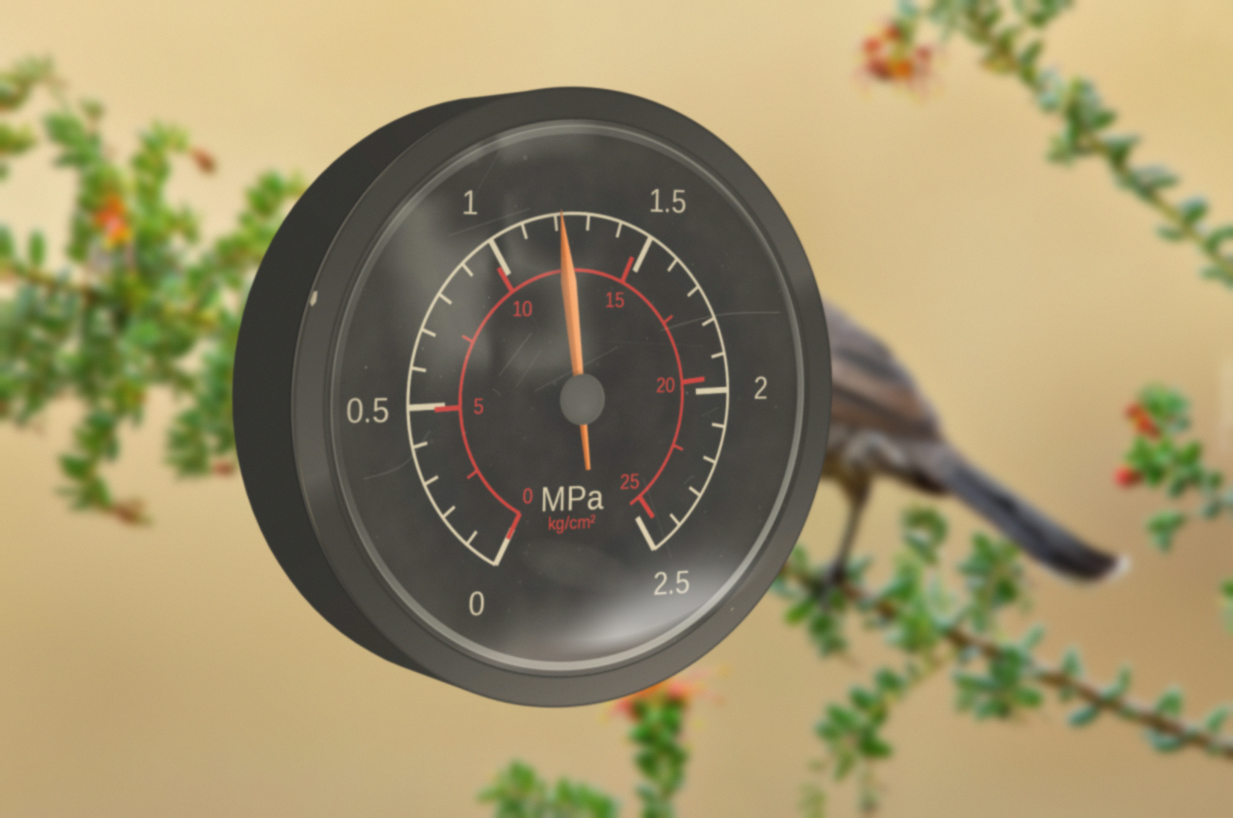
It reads 1.2 MPa
